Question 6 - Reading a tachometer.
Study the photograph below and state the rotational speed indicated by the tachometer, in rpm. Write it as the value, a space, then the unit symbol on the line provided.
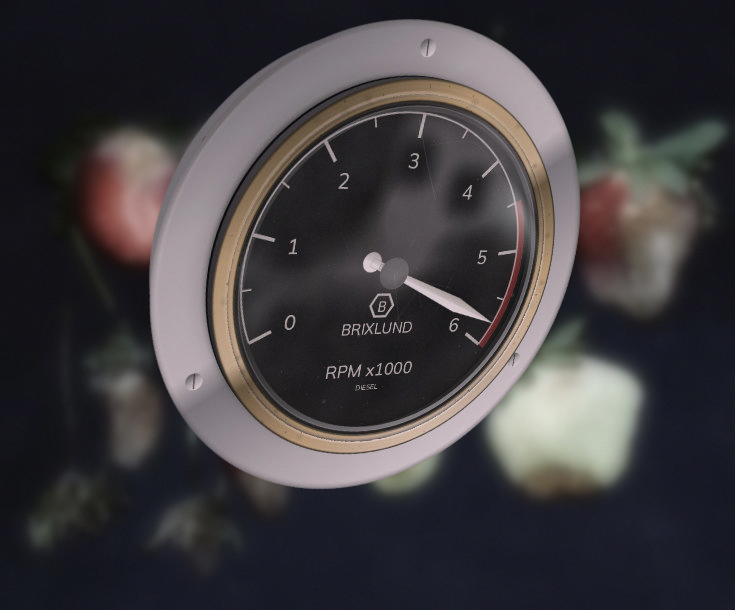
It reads 5750 rpm
